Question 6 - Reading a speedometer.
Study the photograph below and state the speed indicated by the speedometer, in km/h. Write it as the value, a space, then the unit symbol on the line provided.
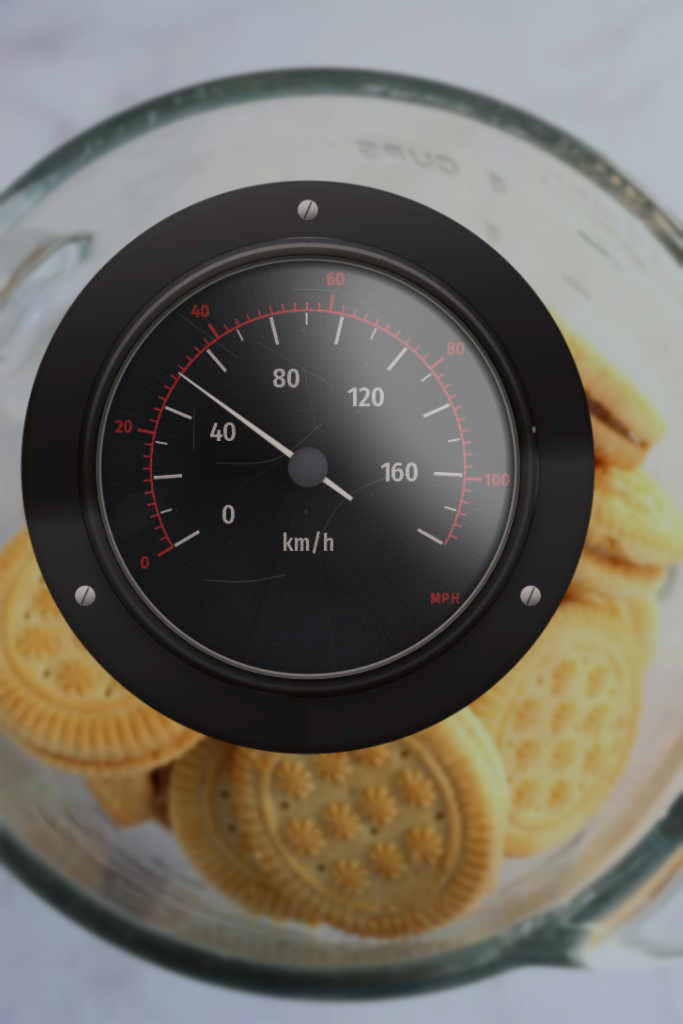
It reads 50 km/h
